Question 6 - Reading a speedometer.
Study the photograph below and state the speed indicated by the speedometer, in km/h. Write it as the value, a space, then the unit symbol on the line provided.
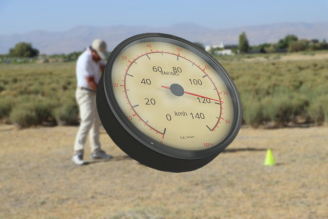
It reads 120 km/h
